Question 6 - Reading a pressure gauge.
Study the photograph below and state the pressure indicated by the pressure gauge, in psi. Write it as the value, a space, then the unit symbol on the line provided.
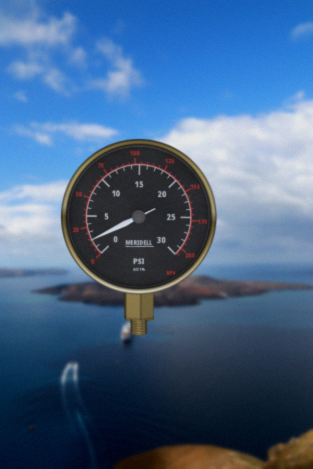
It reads 2 psi
